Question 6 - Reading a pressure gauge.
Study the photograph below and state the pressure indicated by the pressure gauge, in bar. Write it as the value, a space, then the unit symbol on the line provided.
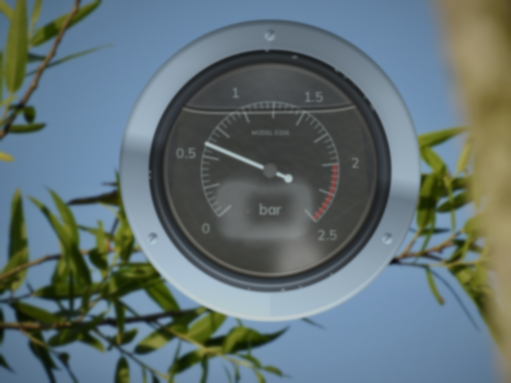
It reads 0.6 bar
